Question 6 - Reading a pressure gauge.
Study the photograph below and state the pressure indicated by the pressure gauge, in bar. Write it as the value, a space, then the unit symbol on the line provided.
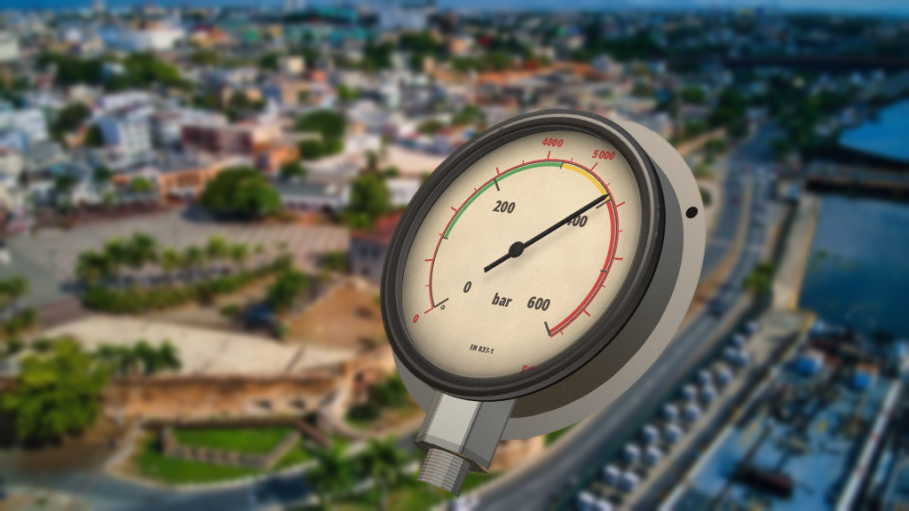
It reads 400 bar
